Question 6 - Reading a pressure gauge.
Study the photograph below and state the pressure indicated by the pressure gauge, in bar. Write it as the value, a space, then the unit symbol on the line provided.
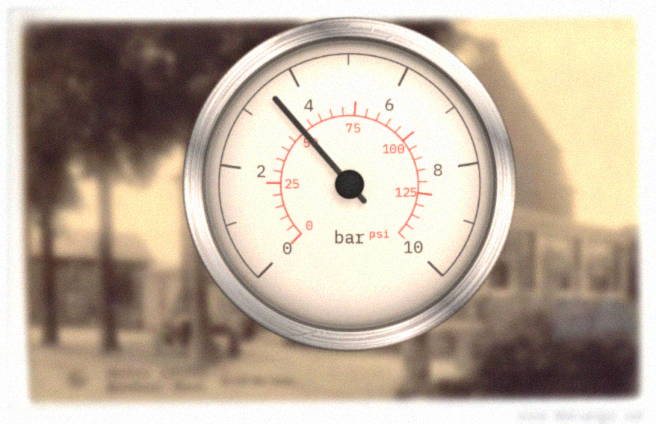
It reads 3.5 bar
